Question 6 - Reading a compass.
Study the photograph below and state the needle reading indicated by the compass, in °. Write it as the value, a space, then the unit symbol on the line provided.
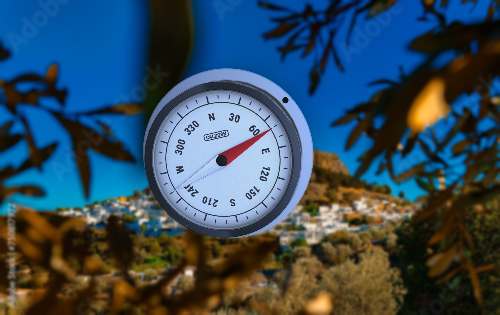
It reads 70 °
